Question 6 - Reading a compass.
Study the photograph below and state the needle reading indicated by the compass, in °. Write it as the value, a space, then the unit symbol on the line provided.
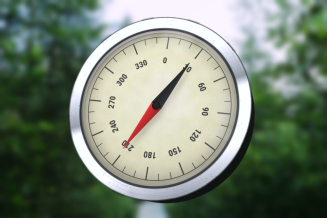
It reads 210 °
